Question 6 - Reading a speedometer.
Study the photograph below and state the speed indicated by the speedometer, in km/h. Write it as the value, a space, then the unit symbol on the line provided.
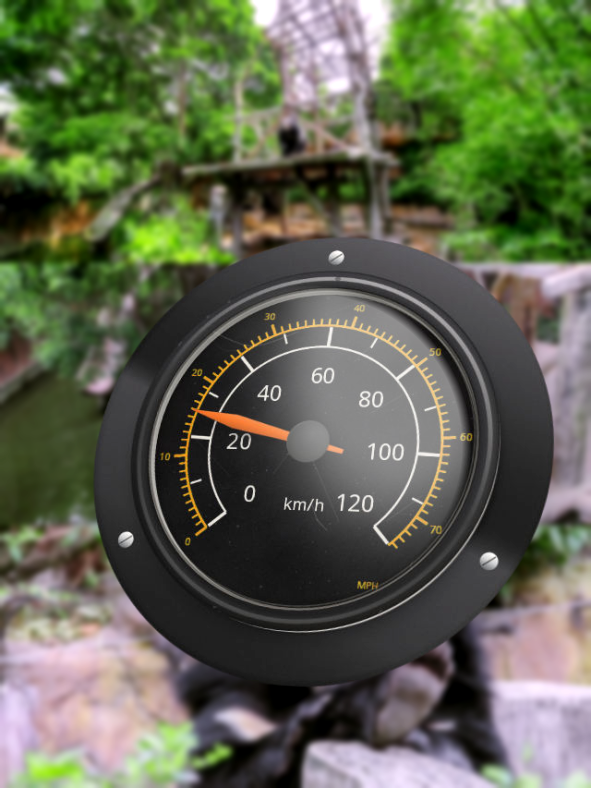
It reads 25 km/h
